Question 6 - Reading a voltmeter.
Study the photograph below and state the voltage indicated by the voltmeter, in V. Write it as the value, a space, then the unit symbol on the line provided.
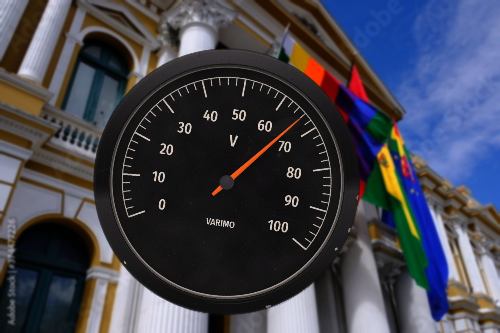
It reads 66 V
